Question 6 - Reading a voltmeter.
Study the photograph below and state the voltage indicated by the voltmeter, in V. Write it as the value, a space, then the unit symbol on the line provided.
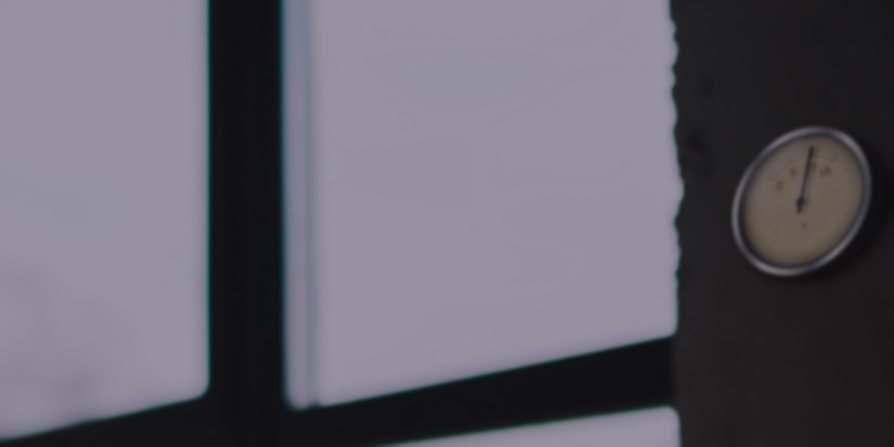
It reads 10 V
